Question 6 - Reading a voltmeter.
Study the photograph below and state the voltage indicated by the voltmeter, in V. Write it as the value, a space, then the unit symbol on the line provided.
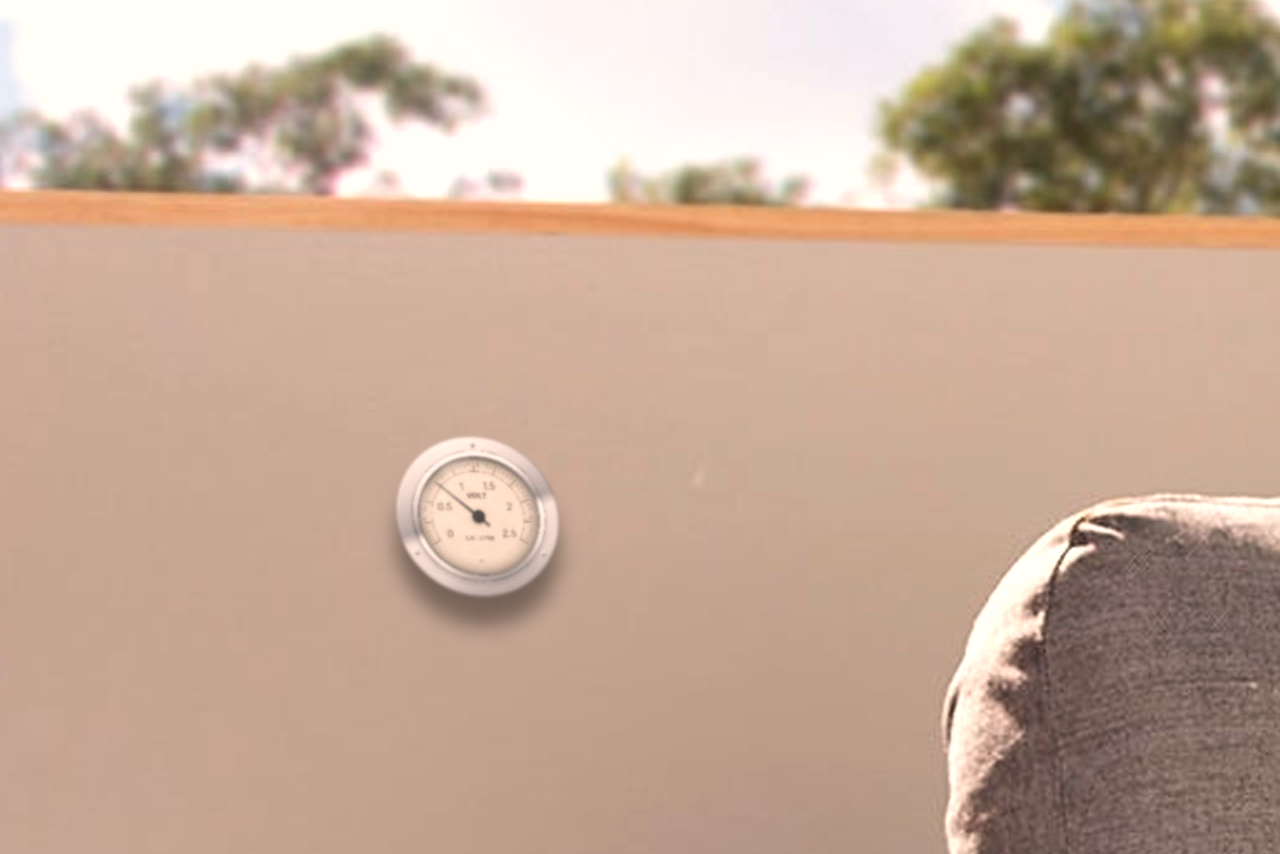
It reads 0.75 V
